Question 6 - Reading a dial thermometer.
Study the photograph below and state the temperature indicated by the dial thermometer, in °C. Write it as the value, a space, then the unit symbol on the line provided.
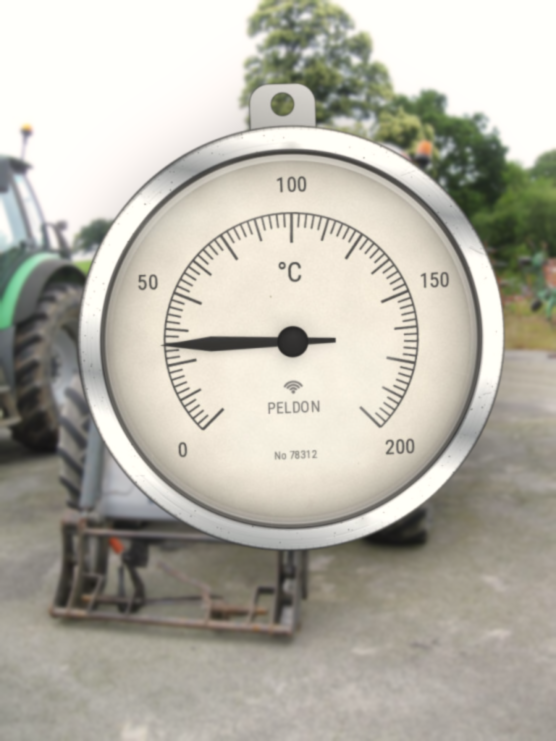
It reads 32.5 °C
